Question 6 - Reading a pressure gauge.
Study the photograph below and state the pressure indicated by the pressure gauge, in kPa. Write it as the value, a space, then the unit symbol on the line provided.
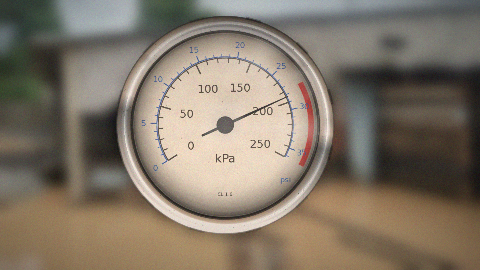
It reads 195 kPa
